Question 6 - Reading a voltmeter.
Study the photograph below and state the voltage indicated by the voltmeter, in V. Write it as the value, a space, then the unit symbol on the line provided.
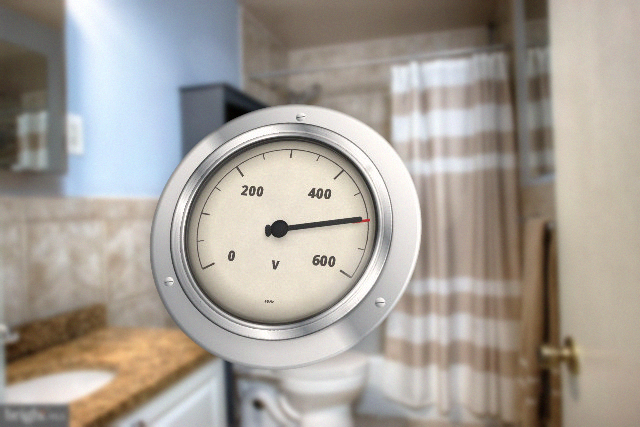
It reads 500 V
